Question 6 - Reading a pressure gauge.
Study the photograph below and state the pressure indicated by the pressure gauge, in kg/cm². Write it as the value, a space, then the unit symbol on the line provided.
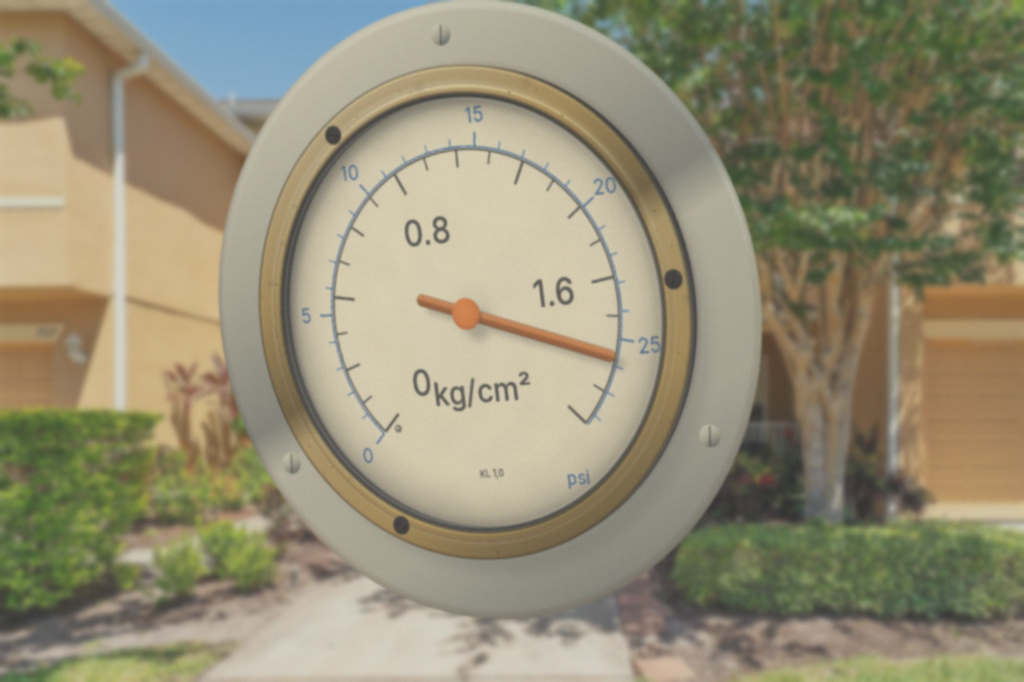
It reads 1.8 kg/cm²
